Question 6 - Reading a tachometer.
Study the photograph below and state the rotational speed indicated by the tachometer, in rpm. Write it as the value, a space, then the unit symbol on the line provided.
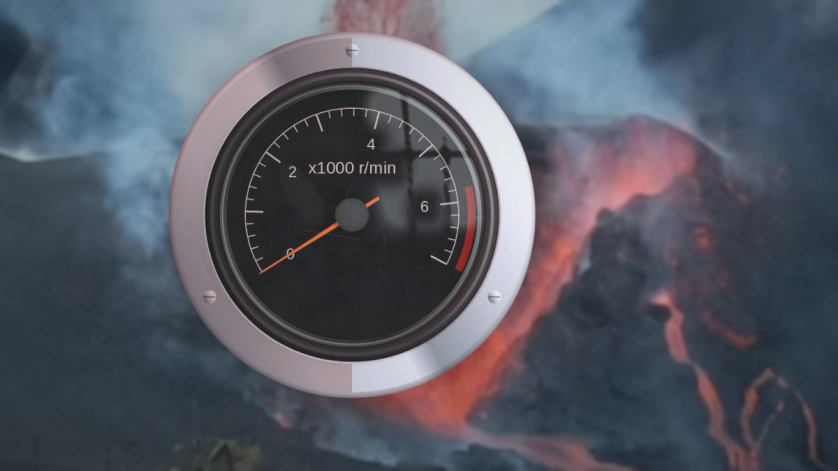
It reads 0 rpm
